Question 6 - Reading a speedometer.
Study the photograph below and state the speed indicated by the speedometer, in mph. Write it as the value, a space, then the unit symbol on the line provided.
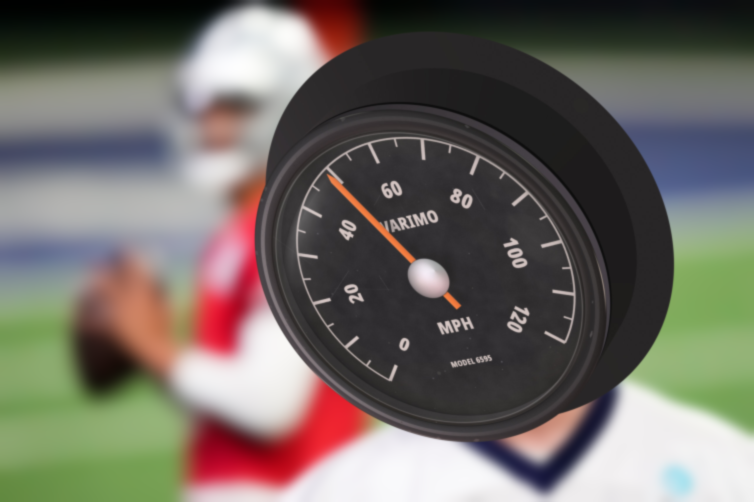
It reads 50 mph
